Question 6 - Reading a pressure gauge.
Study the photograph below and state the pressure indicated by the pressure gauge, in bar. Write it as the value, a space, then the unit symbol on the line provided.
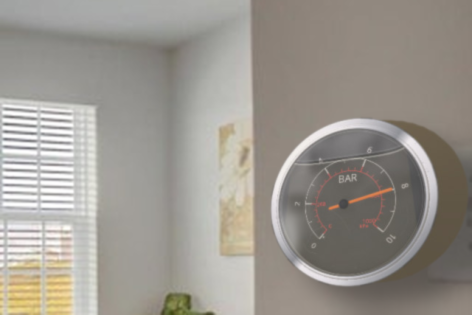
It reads 8 bar
